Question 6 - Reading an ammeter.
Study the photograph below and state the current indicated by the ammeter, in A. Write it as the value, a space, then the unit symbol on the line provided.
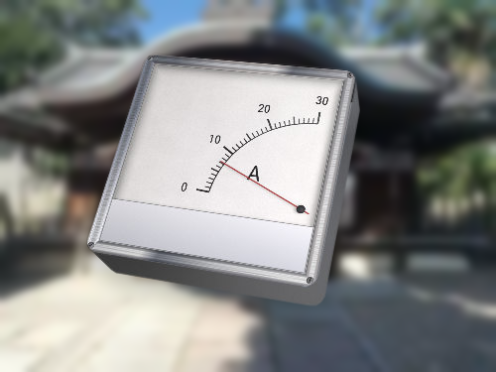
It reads 7 A
